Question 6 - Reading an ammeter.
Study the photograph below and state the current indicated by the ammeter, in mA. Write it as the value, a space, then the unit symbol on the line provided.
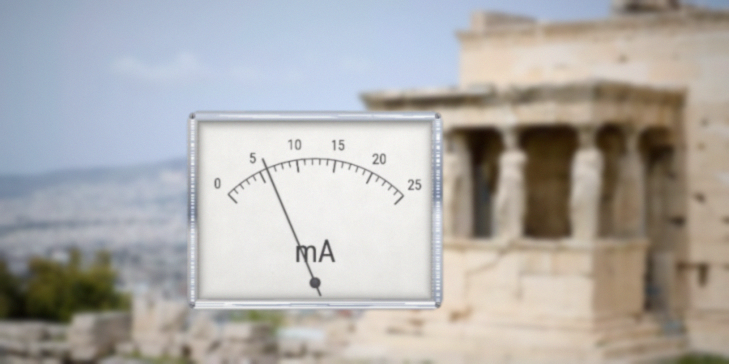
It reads 6 mA
